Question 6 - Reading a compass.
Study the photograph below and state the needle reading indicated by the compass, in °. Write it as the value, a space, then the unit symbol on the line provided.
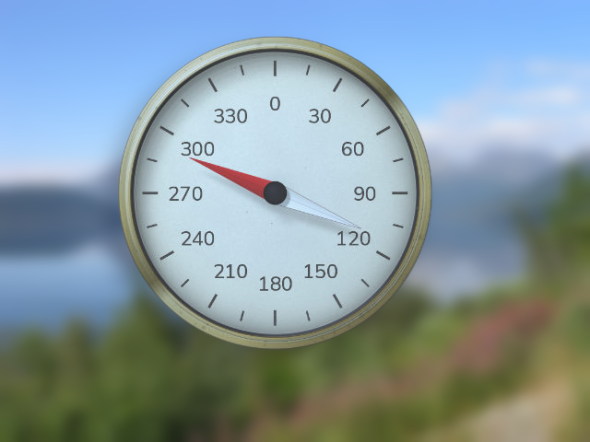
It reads 292.5 °
